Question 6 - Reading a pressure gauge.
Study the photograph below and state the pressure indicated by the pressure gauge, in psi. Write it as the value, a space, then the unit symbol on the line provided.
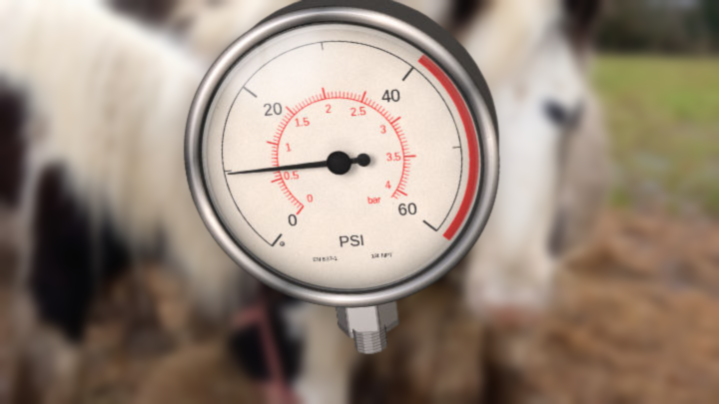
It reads 10 psi
